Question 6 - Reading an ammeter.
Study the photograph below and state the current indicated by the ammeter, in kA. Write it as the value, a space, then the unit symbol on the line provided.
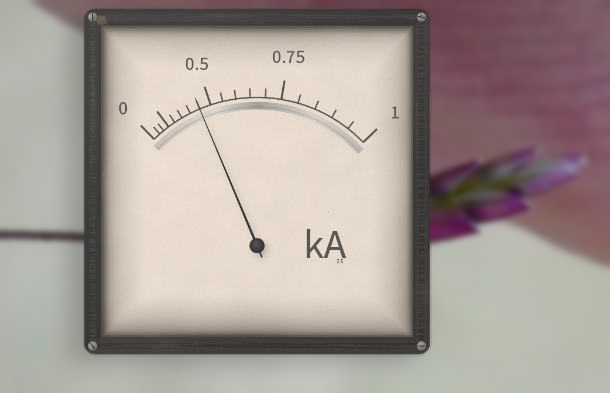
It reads 0.45 kA
